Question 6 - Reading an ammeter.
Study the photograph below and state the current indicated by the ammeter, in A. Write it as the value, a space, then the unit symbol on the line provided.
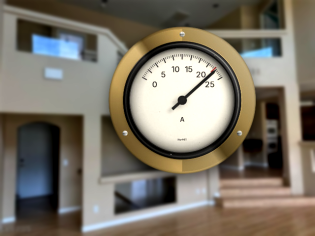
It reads 22.5 A
